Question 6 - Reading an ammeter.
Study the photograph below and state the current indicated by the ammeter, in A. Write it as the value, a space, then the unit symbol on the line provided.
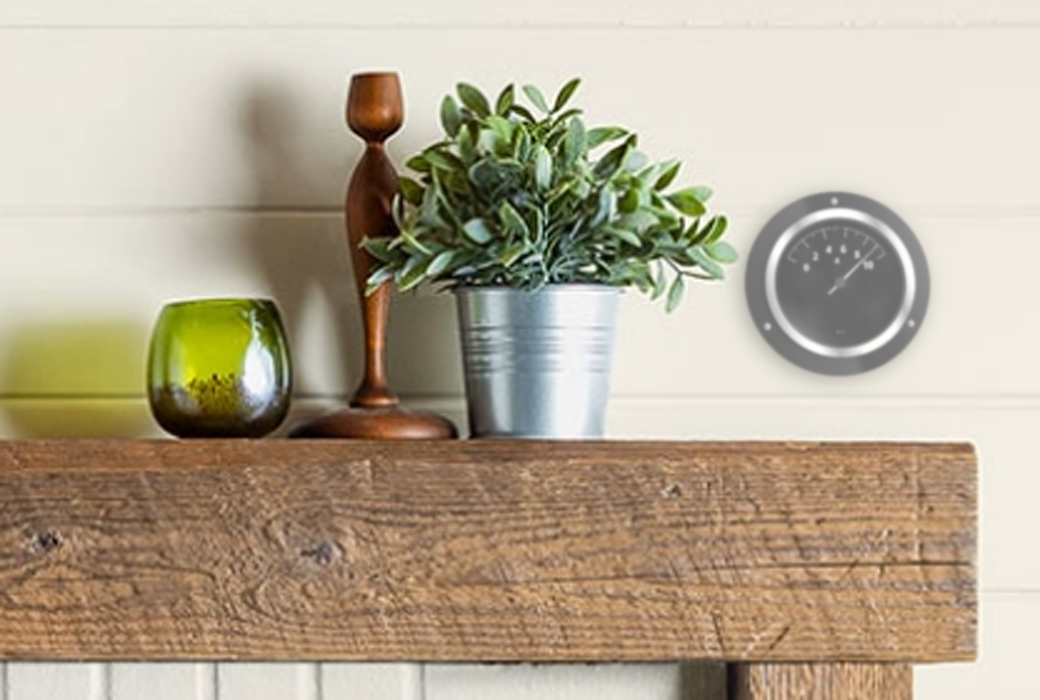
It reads 9 A
